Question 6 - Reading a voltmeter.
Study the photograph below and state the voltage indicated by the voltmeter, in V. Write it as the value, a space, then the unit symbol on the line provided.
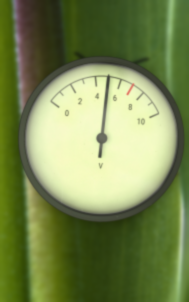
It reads 5 V
